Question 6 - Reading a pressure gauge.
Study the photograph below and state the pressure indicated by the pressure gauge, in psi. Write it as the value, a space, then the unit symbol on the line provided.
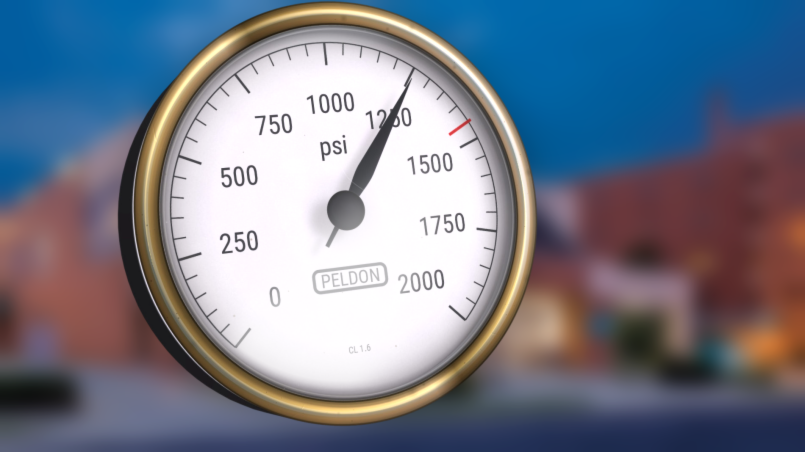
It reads 1250 psi
